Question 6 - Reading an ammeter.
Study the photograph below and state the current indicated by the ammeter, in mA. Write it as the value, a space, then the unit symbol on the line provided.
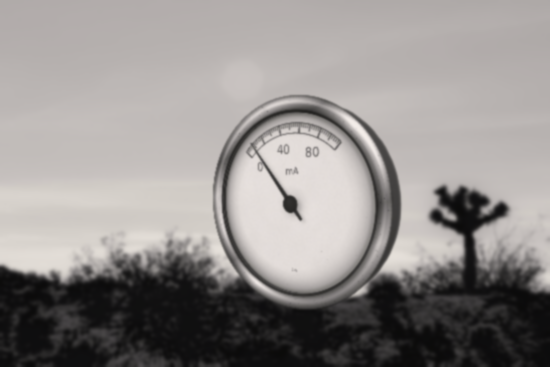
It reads 10 mA
